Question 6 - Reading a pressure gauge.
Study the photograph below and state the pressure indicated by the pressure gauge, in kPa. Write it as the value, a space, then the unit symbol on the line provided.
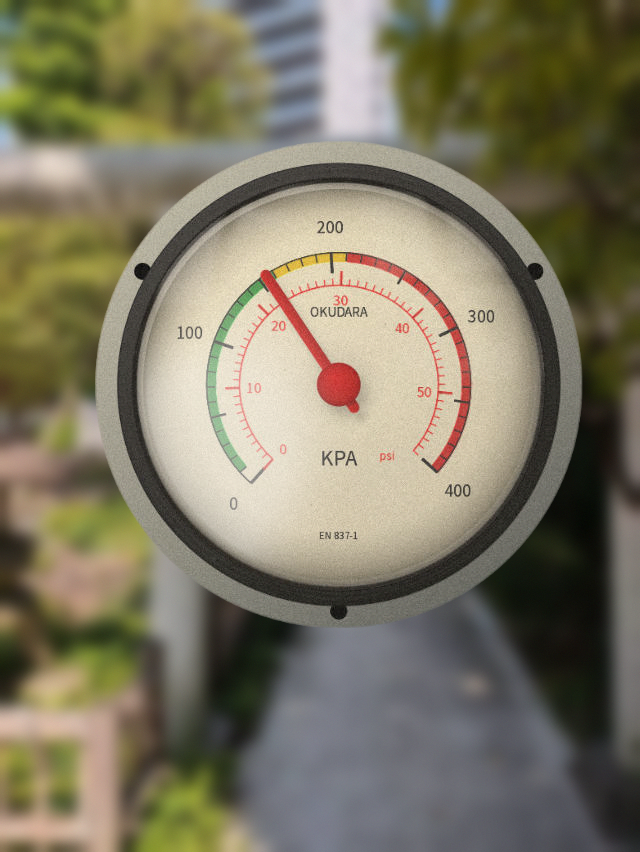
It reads 155 kPa
